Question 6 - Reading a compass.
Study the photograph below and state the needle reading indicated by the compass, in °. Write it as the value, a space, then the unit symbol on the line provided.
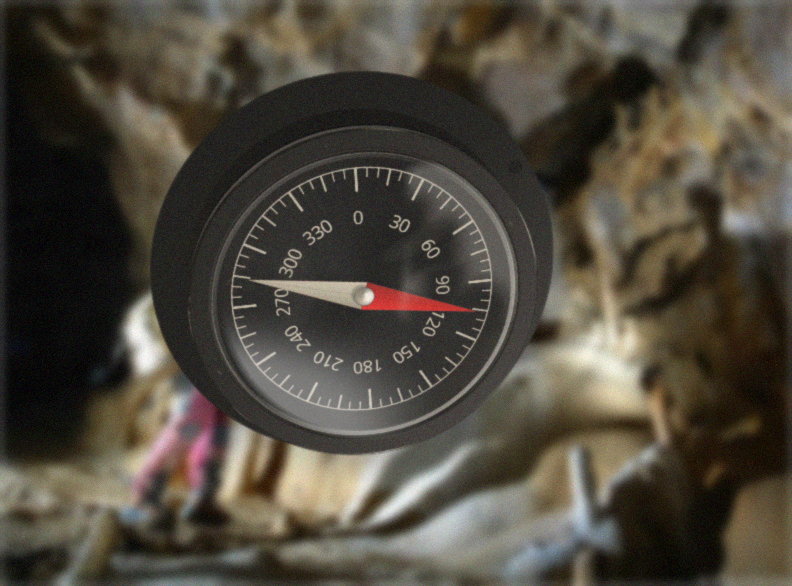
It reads 105 °
